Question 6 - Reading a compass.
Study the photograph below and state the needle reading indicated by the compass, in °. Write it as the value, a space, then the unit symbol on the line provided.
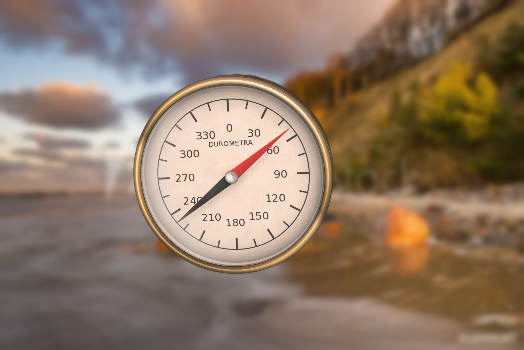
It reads 52.5 °
